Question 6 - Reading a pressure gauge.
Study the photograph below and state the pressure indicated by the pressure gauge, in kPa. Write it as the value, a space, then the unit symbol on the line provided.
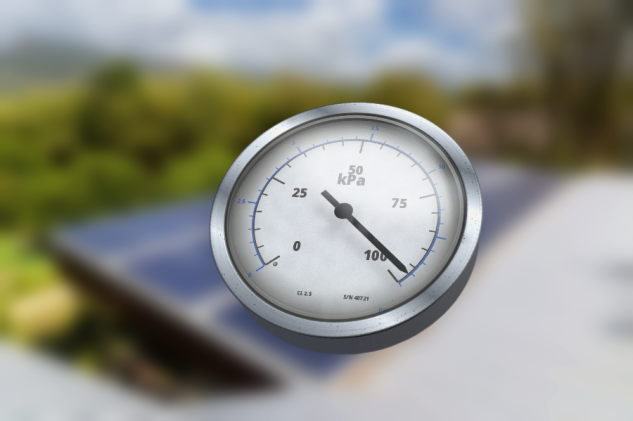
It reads 97.5 kPa
